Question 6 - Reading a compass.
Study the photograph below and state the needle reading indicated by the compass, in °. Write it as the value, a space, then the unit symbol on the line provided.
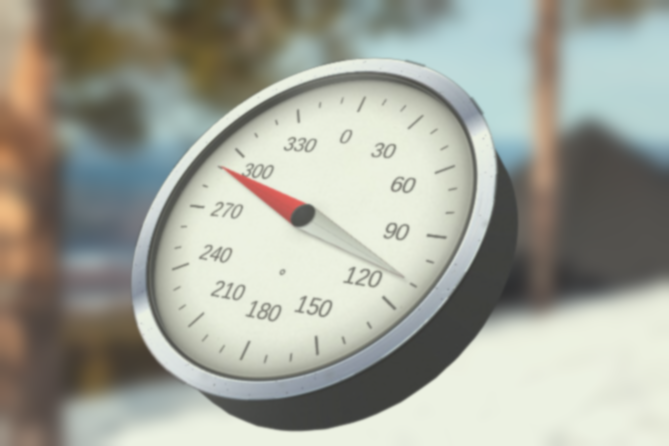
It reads 290 °
